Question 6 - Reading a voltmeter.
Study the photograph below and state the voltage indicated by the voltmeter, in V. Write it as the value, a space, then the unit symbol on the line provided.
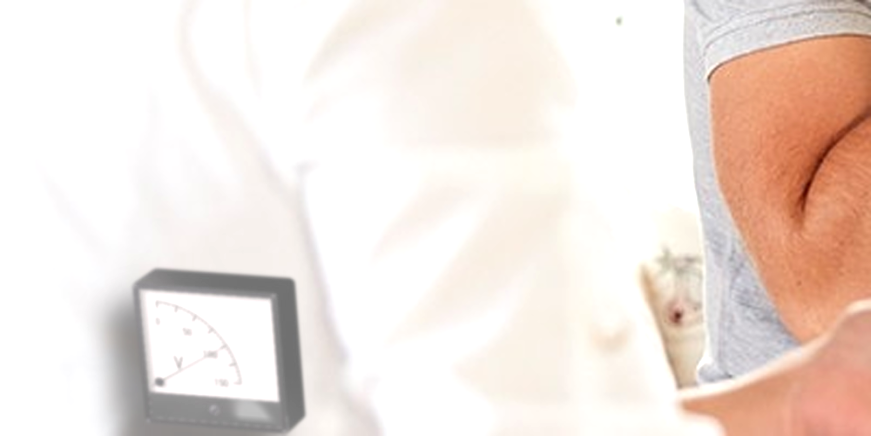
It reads 100 V
